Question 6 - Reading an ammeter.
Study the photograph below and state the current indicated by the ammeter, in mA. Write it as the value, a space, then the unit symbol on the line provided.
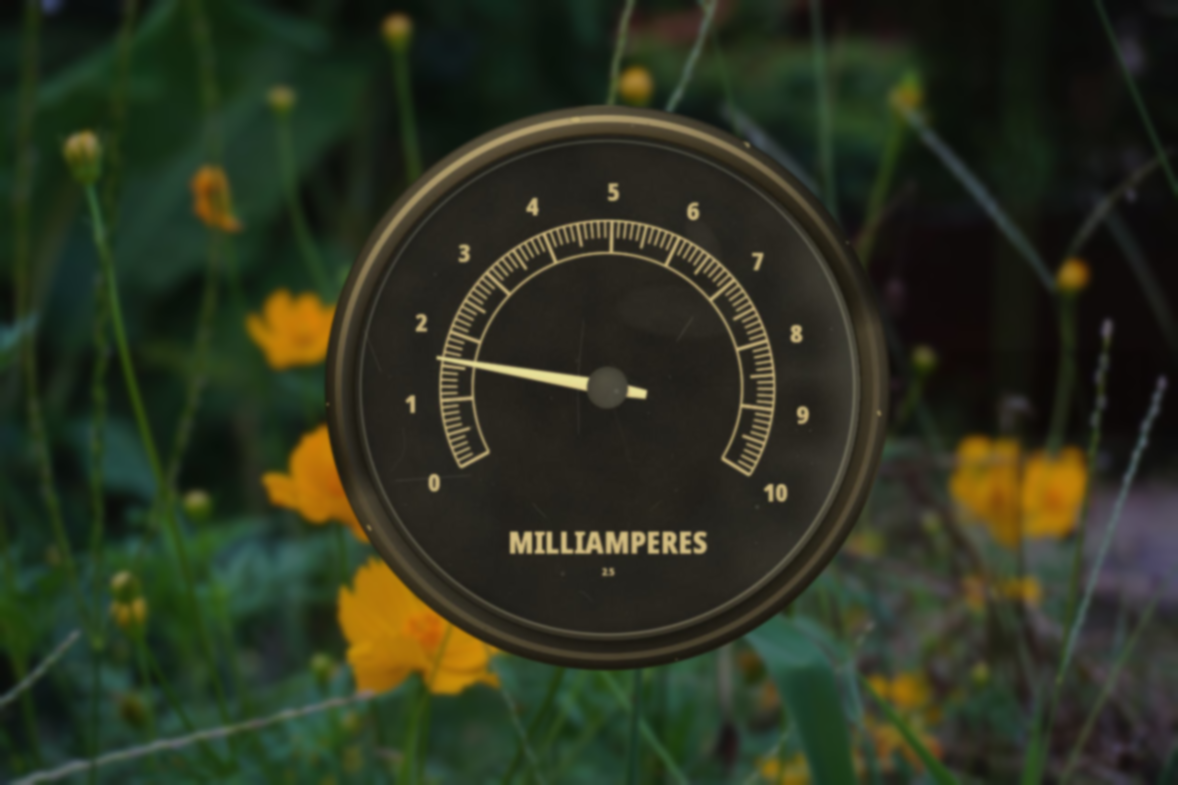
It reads 1.6 mA
